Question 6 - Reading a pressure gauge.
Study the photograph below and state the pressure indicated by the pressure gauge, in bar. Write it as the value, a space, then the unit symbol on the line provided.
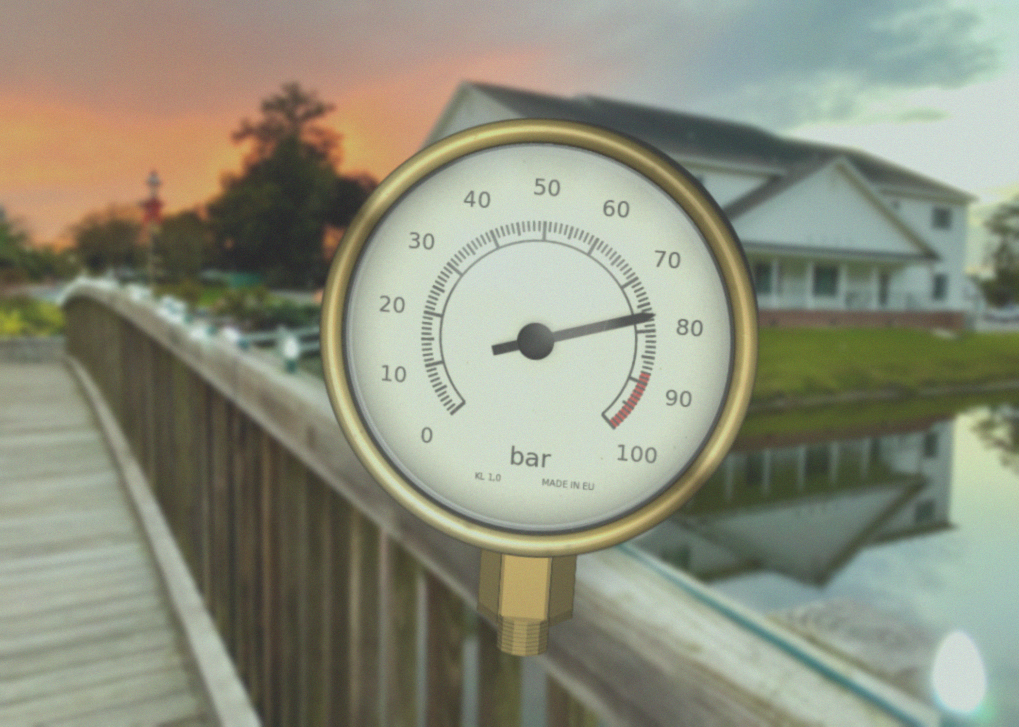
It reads 77 bar
